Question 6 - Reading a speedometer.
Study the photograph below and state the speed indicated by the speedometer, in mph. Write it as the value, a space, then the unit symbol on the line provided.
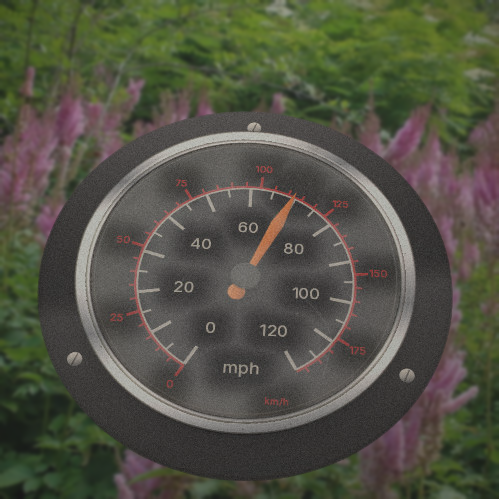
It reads 70 mph
